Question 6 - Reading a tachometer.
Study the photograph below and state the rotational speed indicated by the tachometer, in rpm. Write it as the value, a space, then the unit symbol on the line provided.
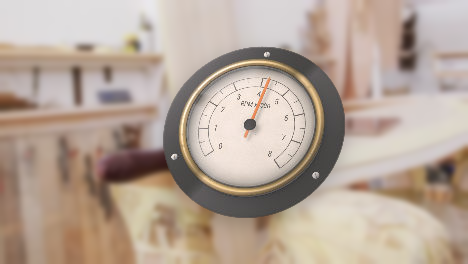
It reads 4250 rpm
